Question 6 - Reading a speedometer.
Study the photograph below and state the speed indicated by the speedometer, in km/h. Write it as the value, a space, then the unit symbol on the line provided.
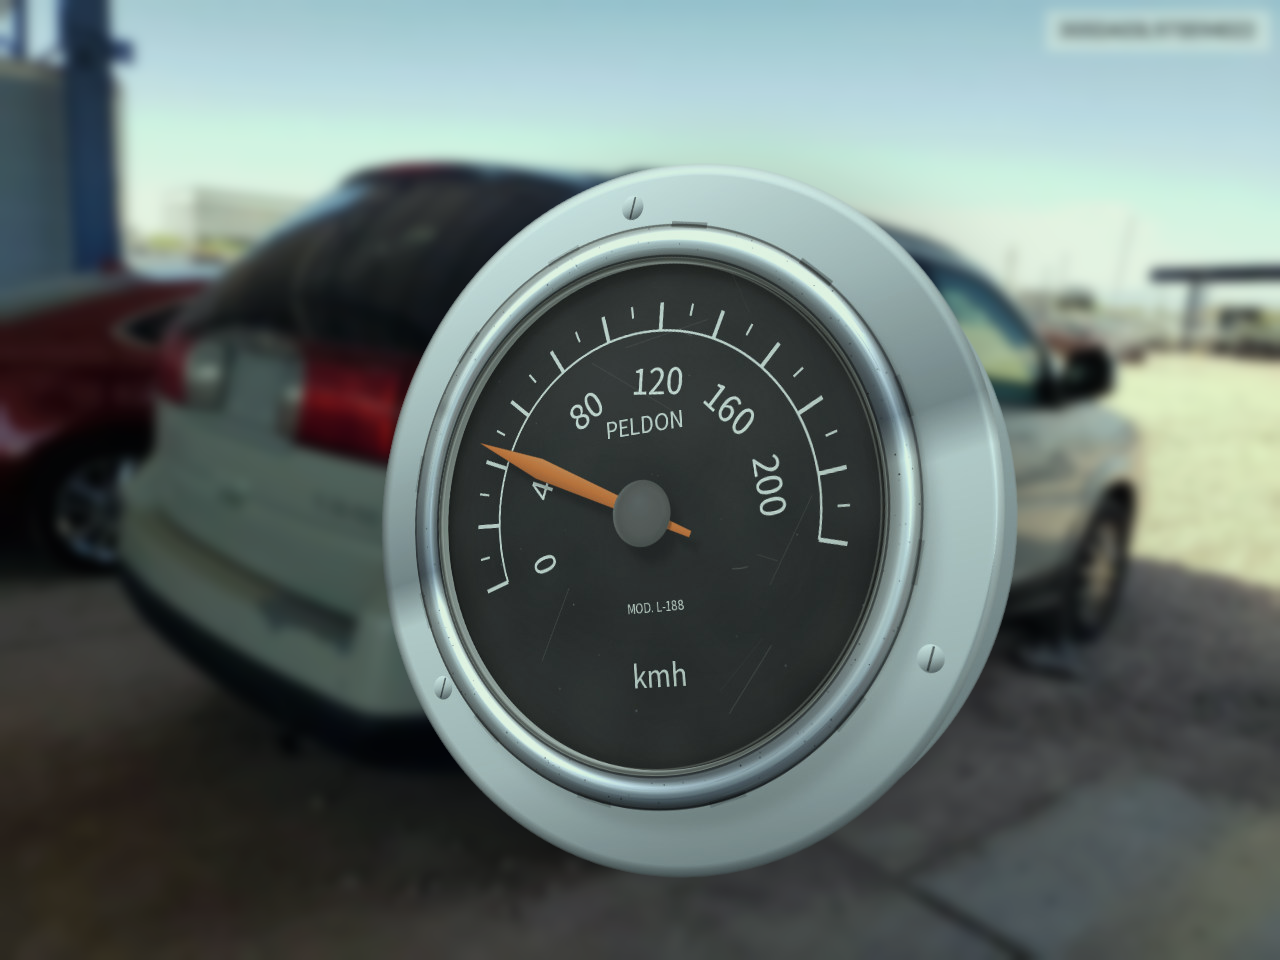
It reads 45 km/h
